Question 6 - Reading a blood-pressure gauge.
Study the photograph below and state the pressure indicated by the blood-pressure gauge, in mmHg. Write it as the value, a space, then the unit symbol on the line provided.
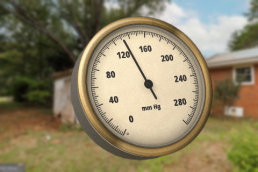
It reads 130 mmHg
